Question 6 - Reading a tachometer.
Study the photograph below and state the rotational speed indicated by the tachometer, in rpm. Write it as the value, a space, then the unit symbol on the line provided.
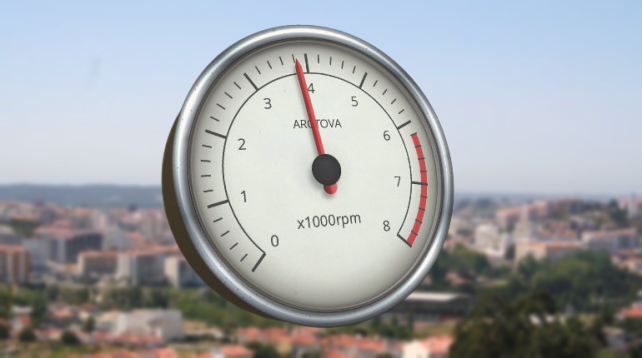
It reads 3800 rpm
